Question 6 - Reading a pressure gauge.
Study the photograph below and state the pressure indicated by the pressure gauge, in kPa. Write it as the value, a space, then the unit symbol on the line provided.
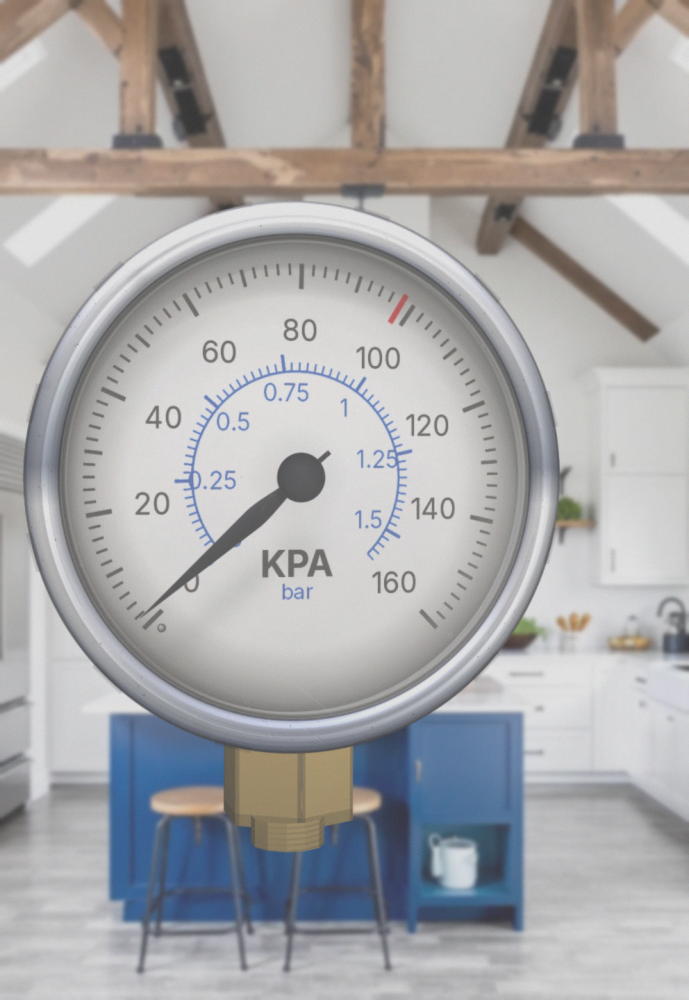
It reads 2 kPa
